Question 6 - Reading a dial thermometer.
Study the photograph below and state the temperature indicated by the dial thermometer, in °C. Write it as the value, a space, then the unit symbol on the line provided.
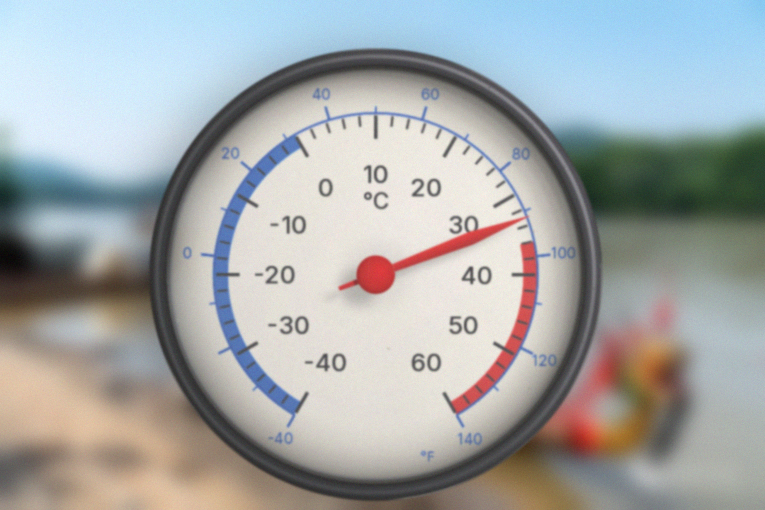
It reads 33 °C
